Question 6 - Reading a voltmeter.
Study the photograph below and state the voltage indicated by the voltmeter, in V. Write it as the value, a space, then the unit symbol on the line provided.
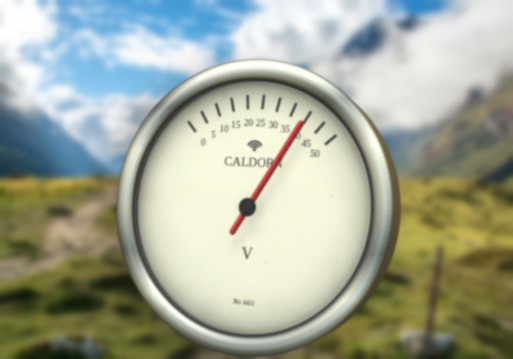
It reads 40 V
